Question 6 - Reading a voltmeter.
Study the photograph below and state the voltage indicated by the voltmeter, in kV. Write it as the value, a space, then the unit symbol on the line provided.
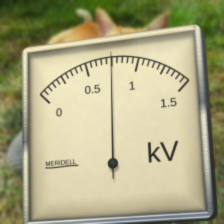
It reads 0.75 kV
